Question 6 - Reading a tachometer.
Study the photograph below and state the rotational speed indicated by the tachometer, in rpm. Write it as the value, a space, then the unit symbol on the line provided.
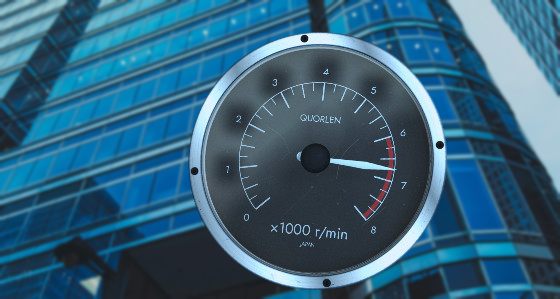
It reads 6750 rpm
